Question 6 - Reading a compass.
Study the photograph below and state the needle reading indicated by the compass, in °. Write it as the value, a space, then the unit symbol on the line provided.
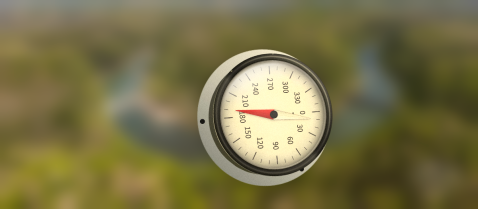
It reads 190 °
